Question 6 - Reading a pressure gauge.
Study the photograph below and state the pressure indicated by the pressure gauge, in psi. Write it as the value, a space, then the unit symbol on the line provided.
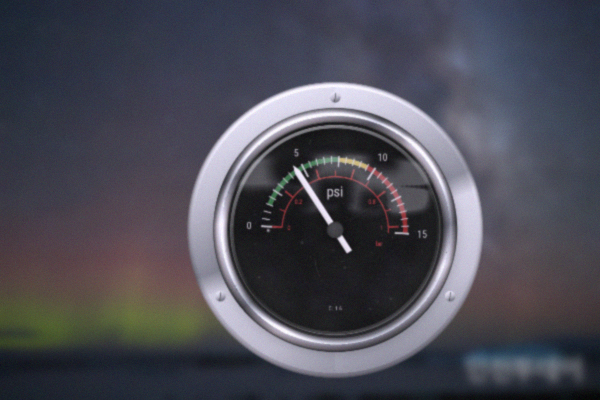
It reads 4.5 psi
